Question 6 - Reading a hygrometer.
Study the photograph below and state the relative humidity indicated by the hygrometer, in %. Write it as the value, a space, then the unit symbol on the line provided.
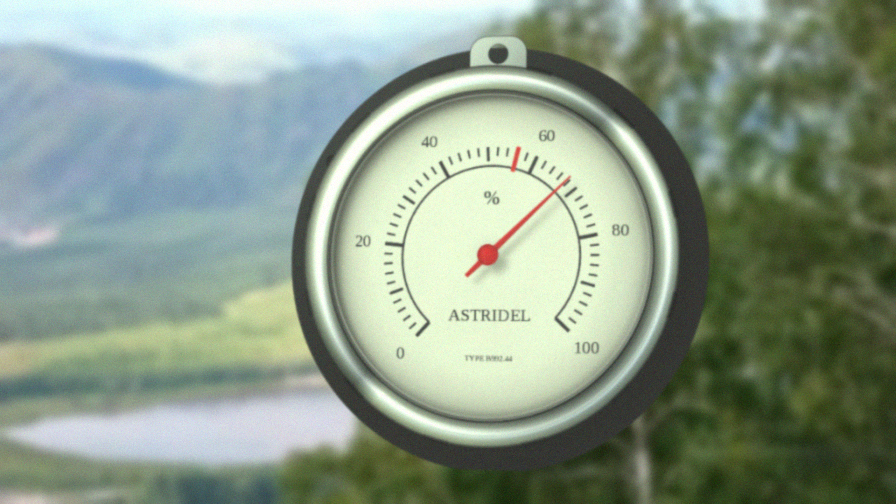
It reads 68 %
